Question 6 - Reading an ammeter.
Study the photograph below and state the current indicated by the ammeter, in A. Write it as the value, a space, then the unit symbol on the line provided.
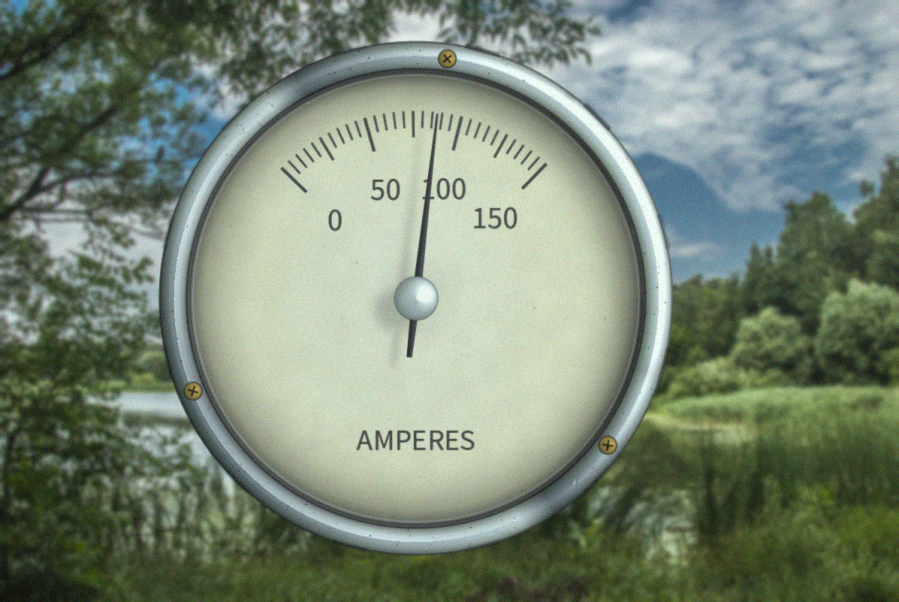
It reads 87.5 A
